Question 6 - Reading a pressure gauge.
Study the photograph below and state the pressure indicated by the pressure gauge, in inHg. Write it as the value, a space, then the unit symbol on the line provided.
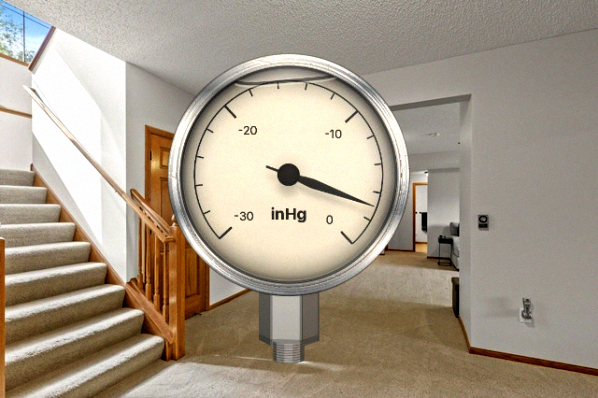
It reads -3 inHg
